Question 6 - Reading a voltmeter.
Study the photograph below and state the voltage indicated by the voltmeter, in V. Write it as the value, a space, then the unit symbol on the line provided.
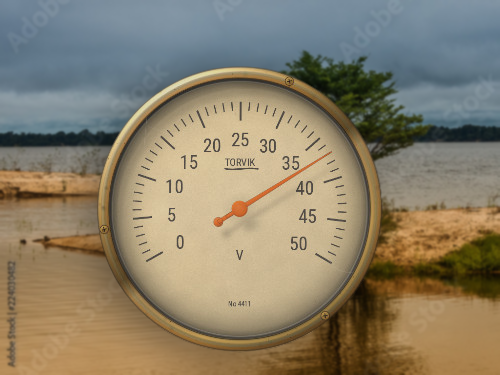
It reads 37 V
